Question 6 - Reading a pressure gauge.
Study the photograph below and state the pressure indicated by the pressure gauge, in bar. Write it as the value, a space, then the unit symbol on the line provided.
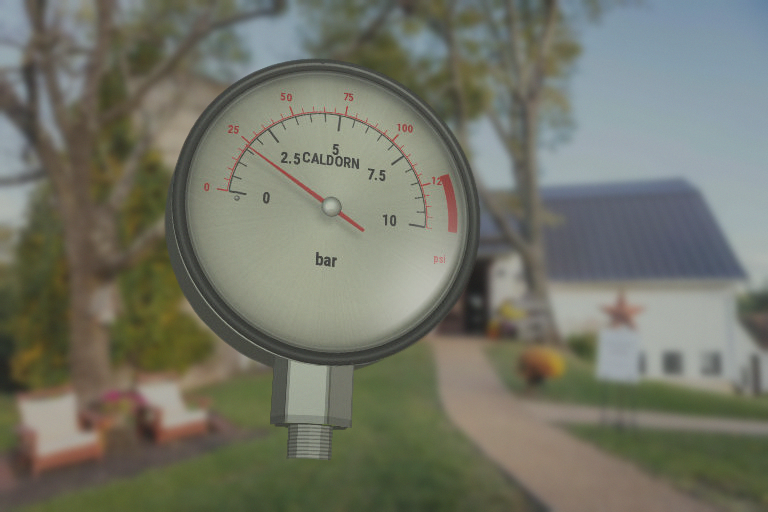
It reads 1.5 bar
